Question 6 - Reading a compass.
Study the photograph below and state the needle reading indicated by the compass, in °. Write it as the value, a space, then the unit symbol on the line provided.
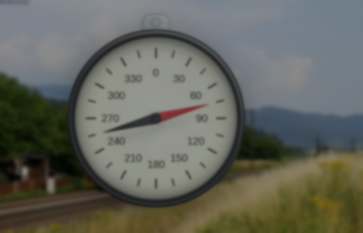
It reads 75 °
